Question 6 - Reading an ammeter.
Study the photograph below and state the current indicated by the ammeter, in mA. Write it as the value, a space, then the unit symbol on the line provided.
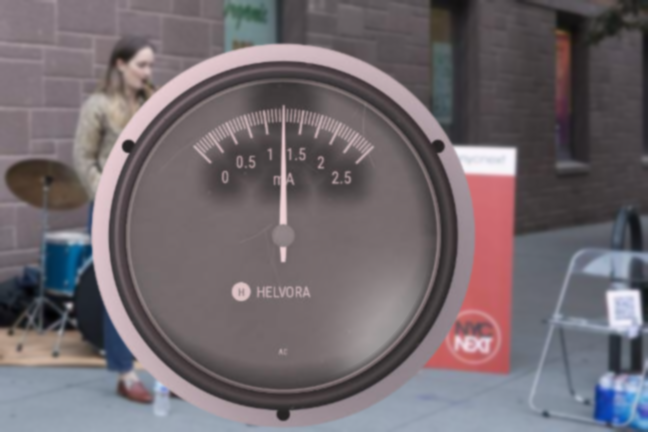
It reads 1.25 mA
